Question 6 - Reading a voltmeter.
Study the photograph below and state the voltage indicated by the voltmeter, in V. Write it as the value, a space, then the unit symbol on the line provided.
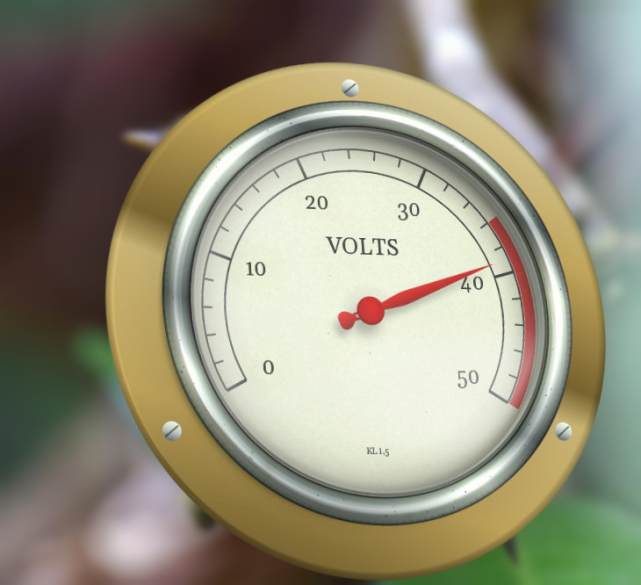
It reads 39 V
